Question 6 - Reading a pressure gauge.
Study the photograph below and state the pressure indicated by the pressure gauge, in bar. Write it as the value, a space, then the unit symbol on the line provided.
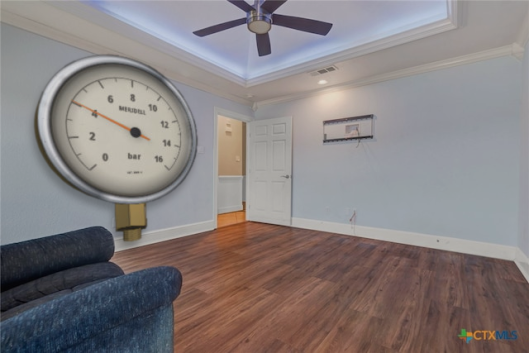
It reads 4 bar
